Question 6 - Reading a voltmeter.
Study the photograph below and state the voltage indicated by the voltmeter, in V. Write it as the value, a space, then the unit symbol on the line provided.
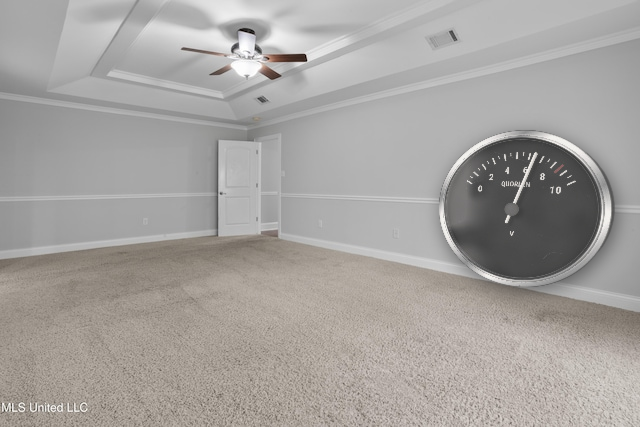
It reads 6.5 V
